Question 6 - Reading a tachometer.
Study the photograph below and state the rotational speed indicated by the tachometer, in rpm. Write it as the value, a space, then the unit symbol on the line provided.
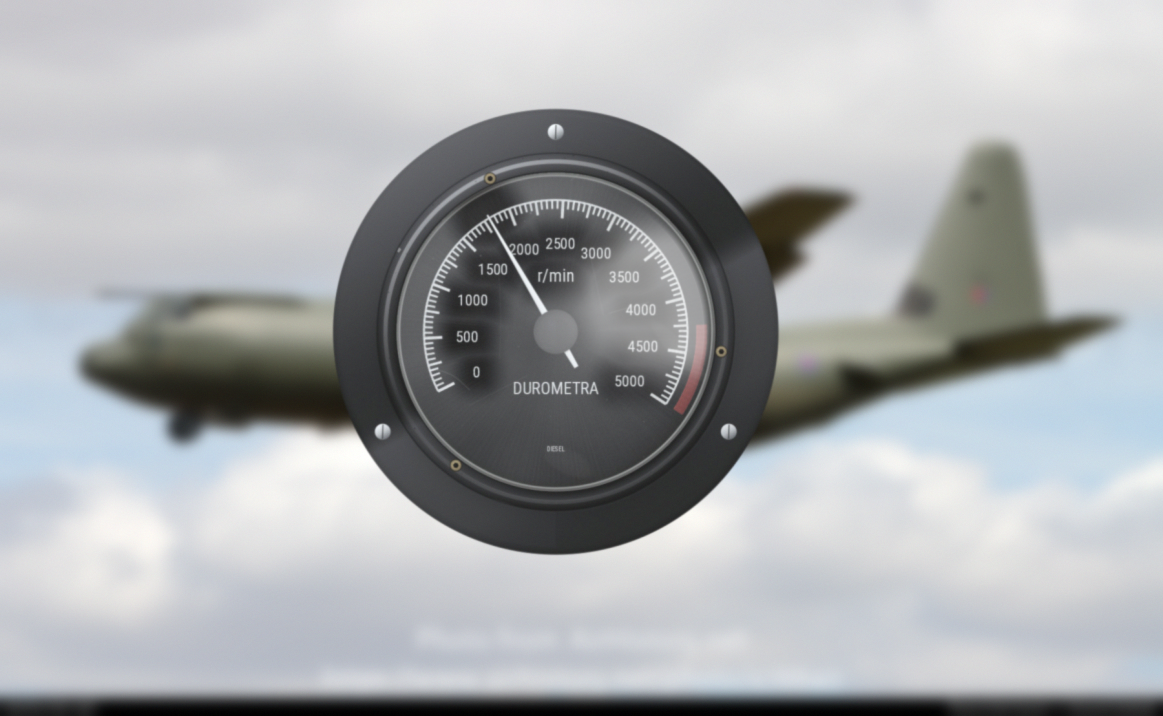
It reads 1800 rpm
